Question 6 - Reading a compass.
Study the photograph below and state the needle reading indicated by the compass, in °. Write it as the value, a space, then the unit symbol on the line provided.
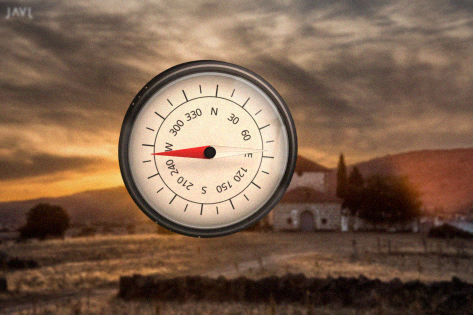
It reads 262.5 °
